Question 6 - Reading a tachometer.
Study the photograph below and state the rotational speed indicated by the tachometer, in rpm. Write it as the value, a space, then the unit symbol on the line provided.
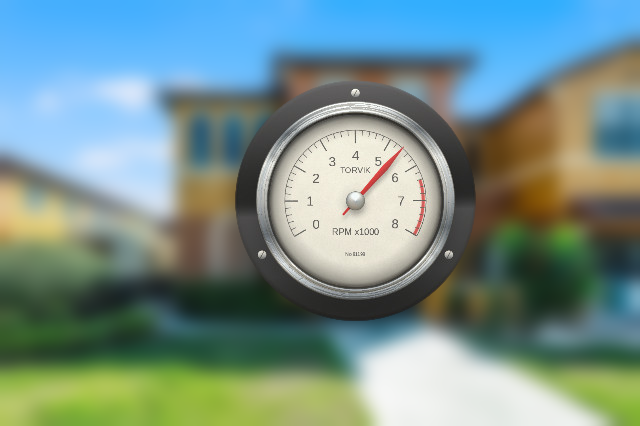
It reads 5400 rpm
